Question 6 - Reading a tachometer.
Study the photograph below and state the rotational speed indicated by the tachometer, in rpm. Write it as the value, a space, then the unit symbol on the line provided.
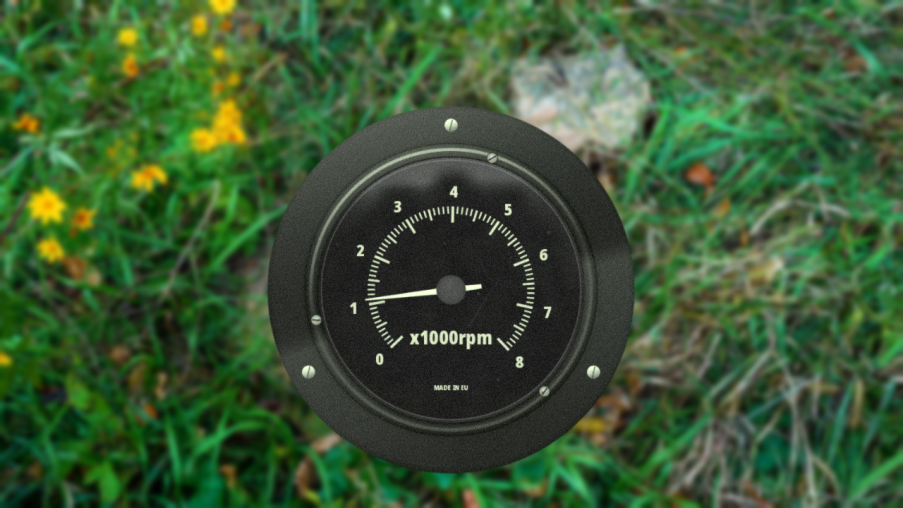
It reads 1100 rpm
